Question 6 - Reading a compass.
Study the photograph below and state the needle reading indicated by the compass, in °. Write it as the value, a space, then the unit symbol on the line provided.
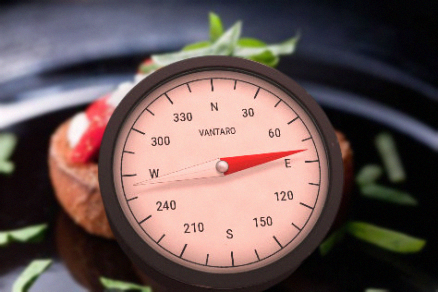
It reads 82.5 °
